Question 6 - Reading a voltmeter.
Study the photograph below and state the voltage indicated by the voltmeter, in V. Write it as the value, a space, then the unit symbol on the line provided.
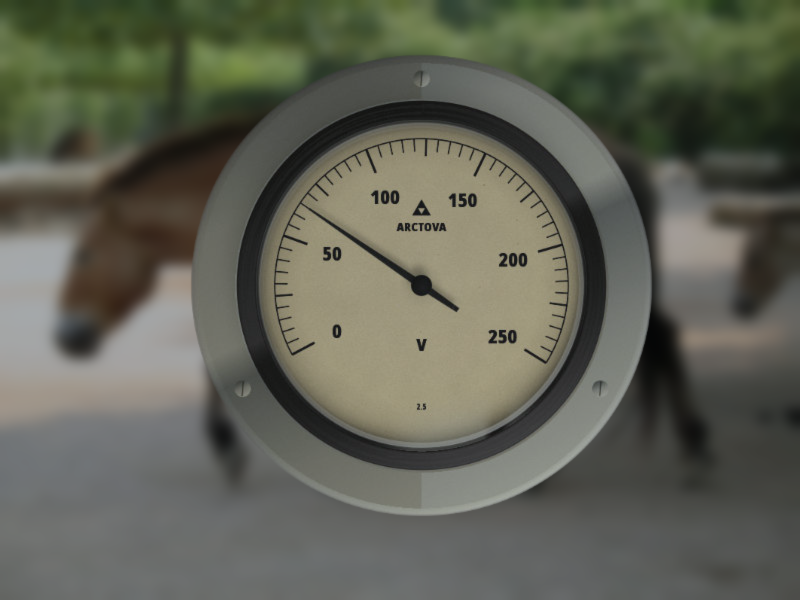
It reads 65 V
